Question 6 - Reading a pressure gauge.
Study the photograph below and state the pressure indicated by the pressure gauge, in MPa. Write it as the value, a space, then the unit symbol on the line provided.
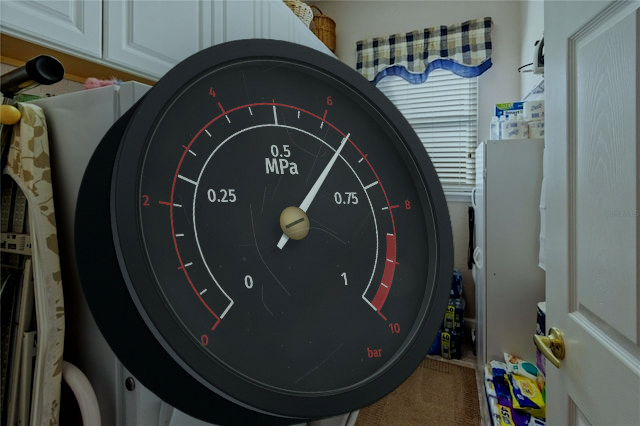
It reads 0.65 MPa
